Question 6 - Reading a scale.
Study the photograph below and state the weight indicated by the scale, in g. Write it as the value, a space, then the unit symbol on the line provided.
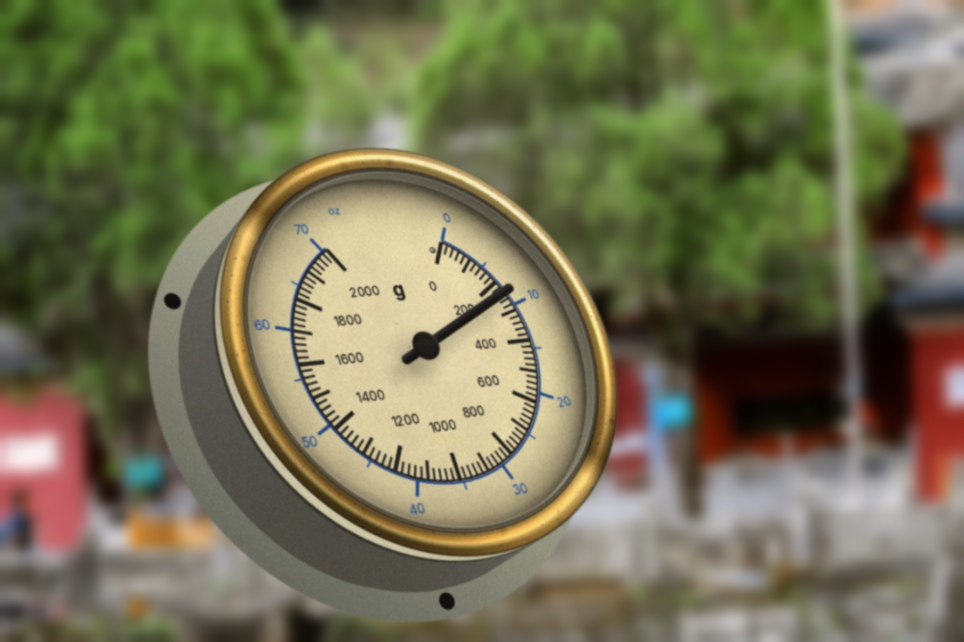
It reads 240 g
